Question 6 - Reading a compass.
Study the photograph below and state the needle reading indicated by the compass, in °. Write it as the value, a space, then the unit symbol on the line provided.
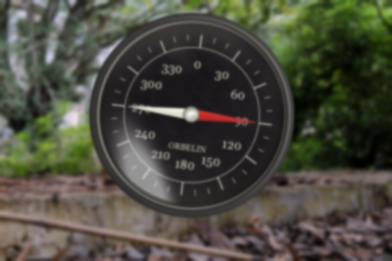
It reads 90 °
